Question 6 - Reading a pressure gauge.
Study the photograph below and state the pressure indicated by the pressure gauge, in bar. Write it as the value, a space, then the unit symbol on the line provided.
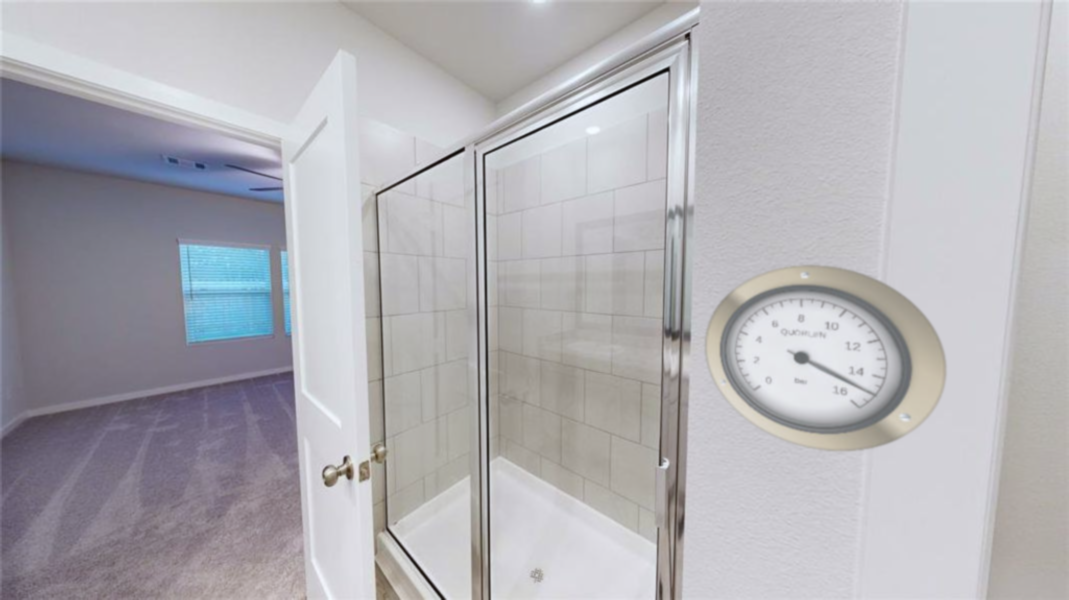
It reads 15 bar
